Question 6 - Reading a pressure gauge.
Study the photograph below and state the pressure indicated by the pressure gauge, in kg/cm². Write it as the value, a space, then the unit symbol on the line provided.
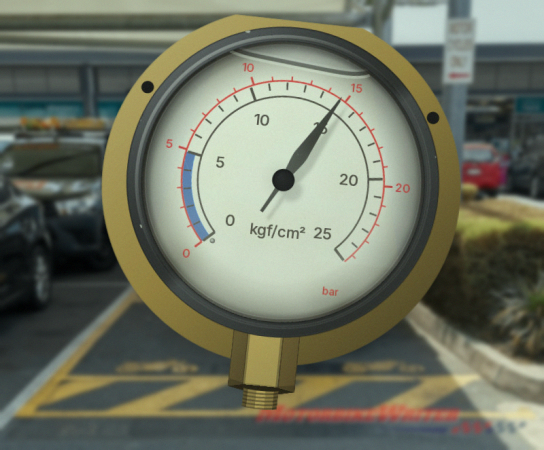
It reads 15 kg/cm²
